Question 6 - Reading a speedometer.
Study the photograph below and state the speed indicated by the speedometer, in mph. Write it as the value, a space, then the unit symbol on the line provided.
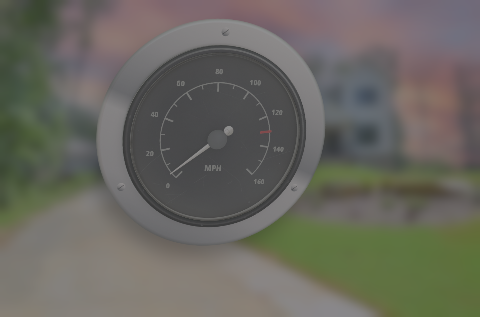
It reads 5 mph
